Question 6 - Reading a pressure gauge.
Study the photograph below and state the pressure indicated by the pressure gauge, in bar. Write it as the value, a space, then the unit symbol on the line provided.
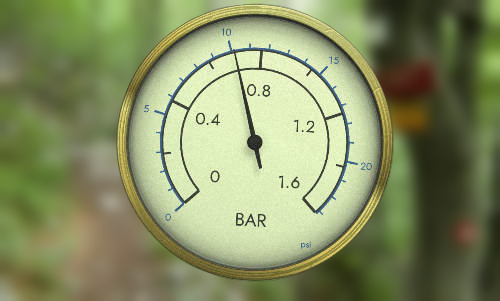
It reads 0.7 bar
